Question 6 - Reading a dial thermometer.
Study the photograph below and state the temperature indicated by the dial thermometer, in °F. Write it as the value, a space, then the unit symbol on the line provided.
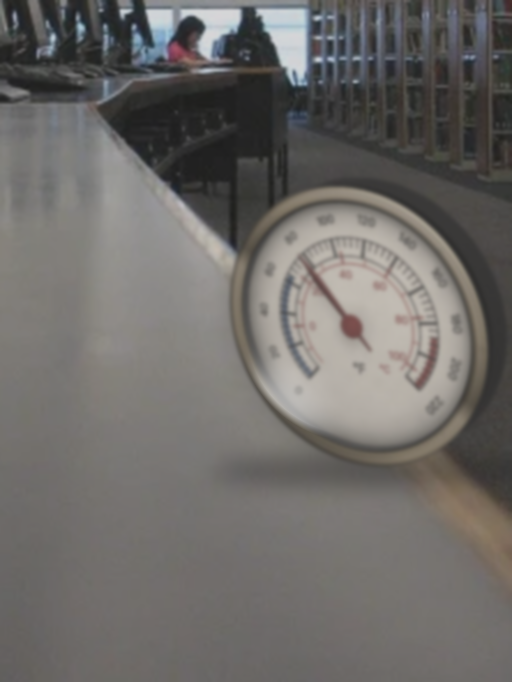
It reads 80 °F
